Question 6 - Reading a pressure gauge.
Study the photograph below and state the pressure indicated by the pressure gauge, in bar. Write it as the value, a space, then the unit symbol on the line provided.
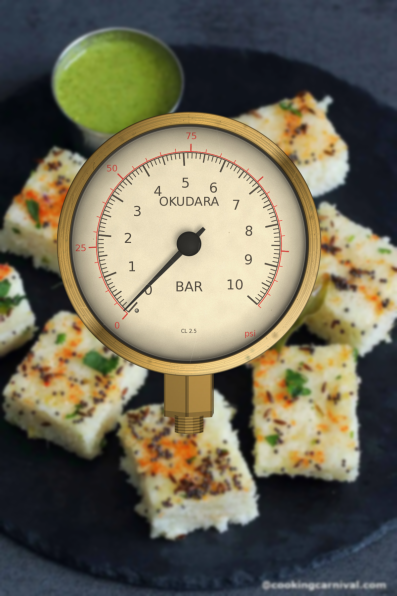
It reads 0.1 bar
